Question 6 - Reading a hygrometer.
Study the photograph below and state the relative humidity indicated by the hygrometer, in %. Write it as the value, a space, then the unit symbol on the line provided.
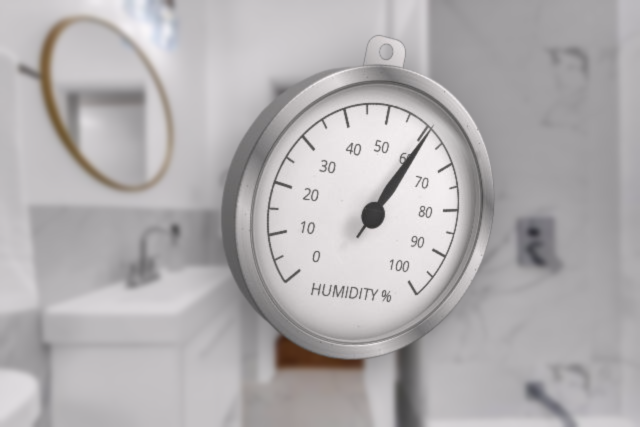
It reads 60 %
